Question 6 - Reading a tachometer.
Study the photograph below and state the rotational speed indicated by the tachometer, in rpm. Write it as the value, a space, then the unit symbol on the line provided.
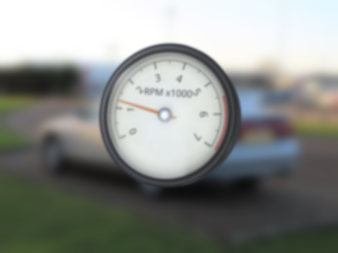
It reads 1250 rpm
